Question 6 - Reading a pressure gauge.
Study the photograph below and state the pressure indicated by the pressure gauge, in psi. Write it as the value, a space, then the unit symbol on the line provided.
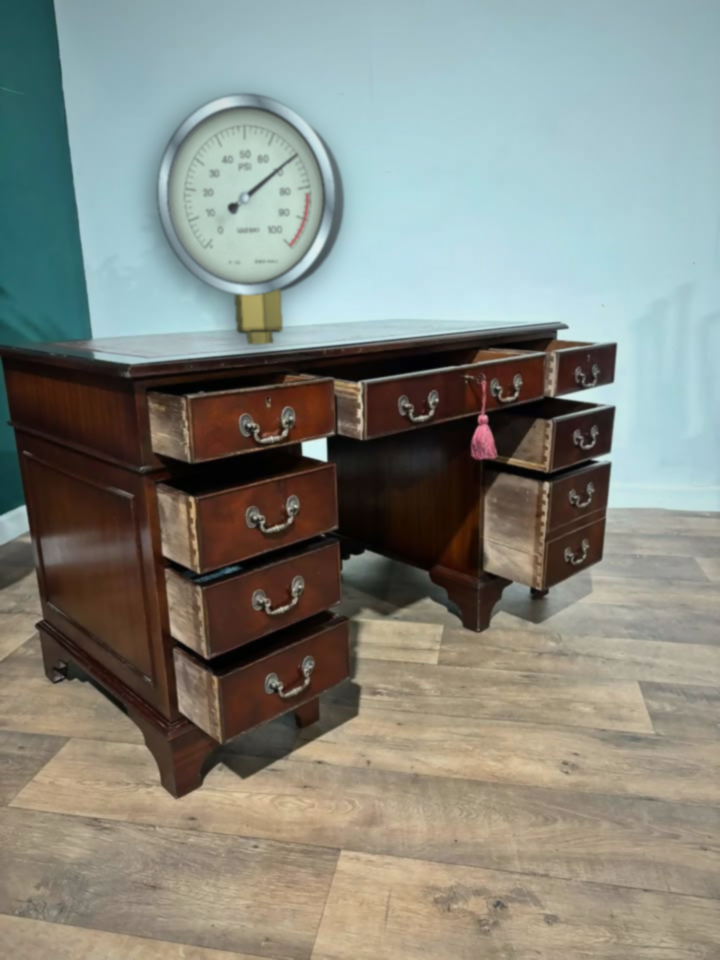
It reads 70 psi
